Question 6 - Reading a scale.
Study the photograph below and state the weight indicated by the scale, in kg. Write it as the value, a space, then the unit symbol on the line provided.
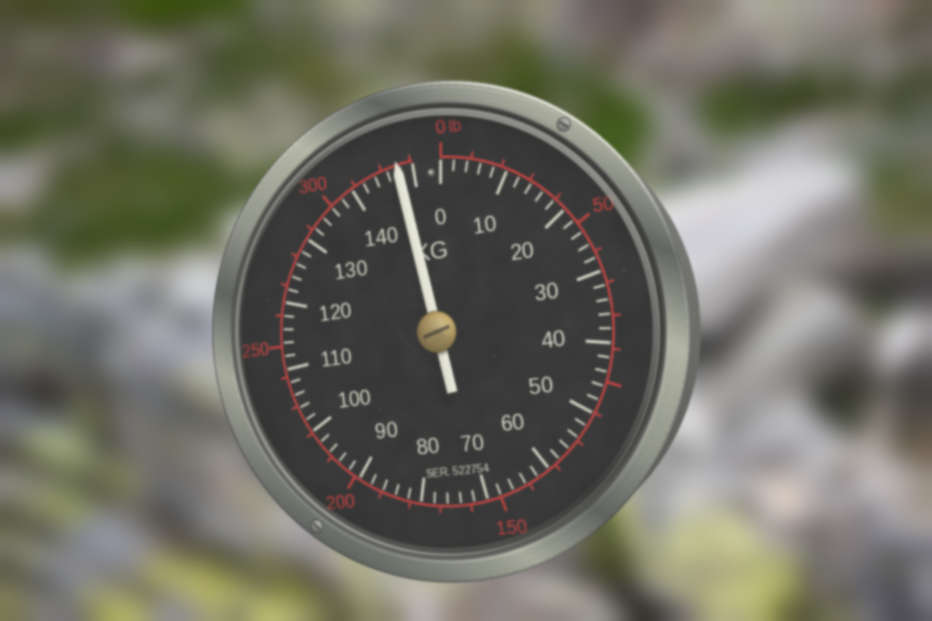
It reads 148 kg
